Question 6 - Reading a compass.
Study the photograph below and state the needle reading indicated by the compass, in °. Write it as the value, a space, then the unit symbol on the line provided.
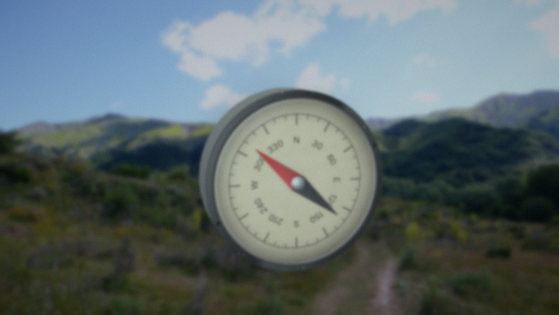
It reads 310 °
